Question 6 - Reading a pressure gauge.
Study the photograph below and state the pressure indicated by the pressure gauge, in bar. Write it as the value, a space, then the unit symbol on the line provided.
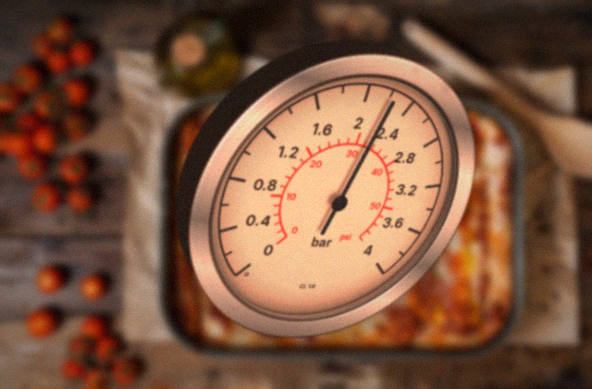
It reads 2.2 bar
